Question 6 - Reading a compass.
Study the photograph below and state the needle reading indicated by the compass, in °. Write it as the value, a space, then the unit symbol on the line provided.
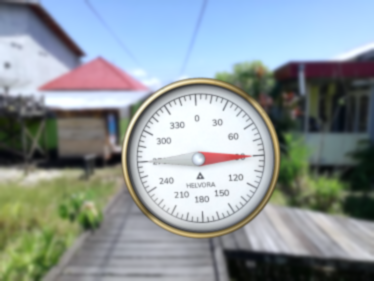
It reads 90 °
